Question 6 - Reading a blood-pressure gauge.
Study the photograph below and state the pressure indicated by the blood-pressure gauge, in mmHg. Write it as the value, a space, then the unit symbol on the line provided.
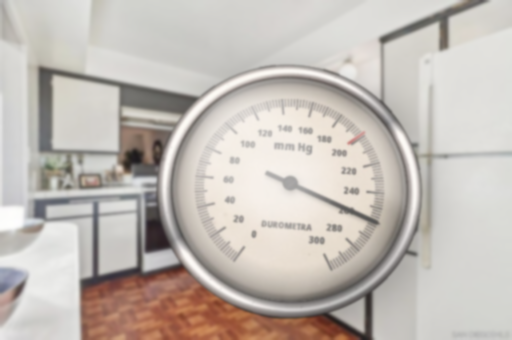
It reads 260 mmHg
